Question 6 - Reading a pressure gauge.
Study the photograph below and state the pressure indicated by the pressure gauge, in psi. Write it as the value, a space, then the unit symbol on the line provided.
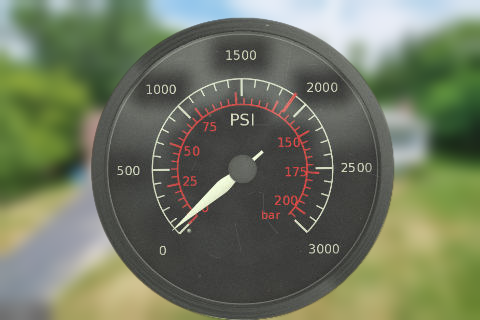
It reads 50 psi
